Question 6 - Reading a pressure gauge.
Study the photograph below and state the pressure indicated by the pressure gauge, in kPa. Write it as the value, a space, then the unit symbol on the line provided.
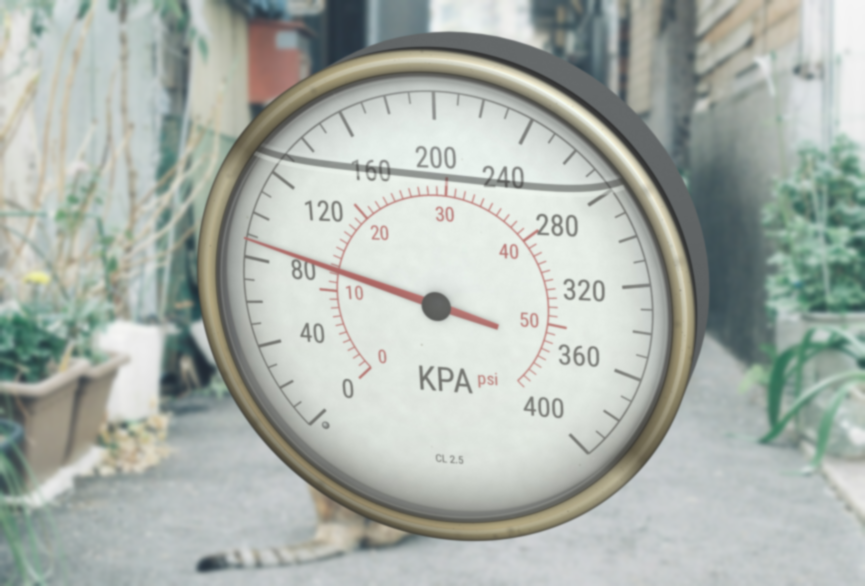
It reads 90 kPa
